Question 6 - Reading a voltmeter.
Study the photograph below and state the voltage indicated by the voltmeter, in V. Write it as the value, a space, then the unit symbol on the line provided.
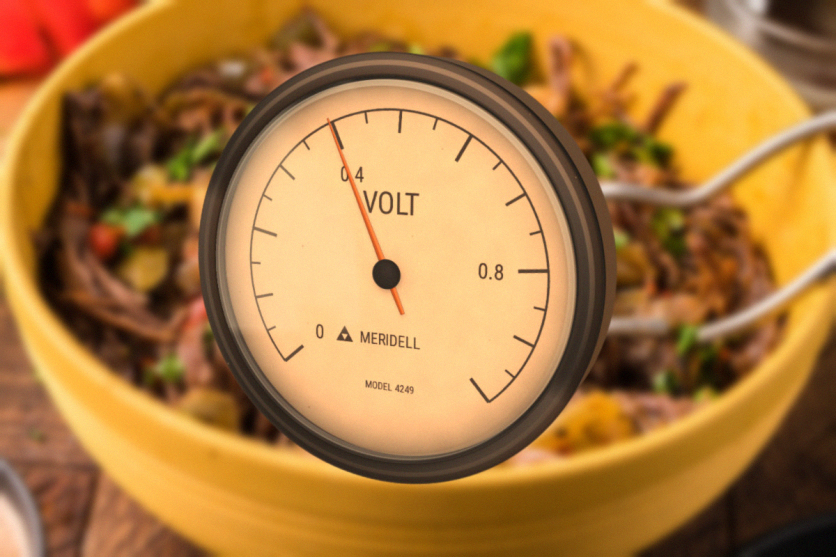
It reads 0.4 V
